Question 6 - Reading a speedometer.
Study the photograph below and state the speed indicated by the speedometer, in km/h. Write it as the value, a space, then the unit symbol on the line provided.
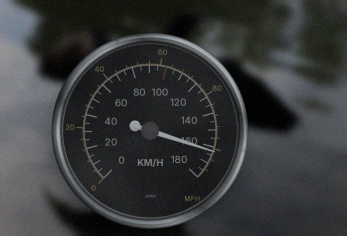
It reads 162.5 km/h
